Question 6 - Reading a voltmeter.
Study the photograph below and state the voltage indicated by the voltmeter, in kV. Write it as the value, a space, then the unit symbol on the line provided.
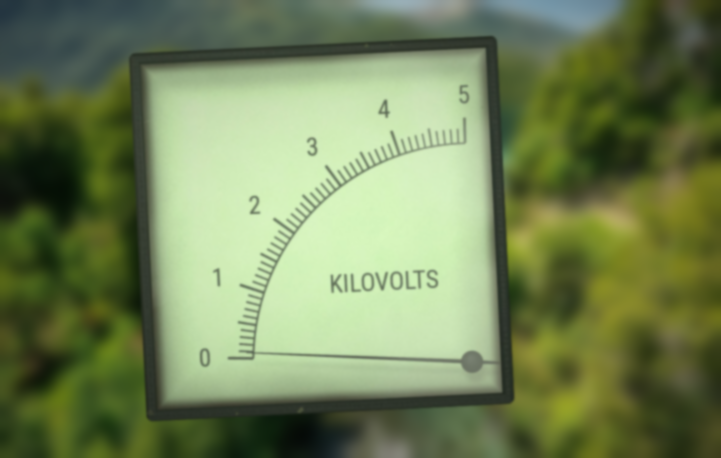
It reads 0.1 kV
